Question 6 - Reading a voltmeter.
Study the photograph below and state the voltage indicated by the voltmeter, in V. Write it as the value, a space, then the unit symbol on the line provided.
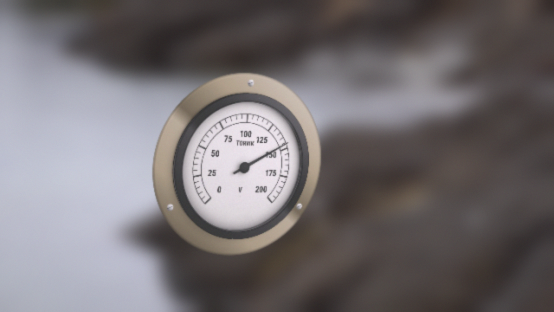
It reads 145 V
